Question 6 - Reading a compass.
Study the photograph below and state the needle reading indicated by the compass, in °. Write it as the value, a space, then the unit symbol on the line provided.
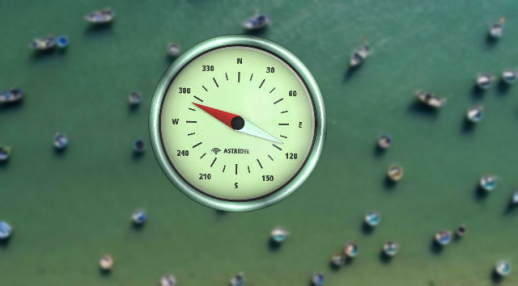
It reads 292.5 °
